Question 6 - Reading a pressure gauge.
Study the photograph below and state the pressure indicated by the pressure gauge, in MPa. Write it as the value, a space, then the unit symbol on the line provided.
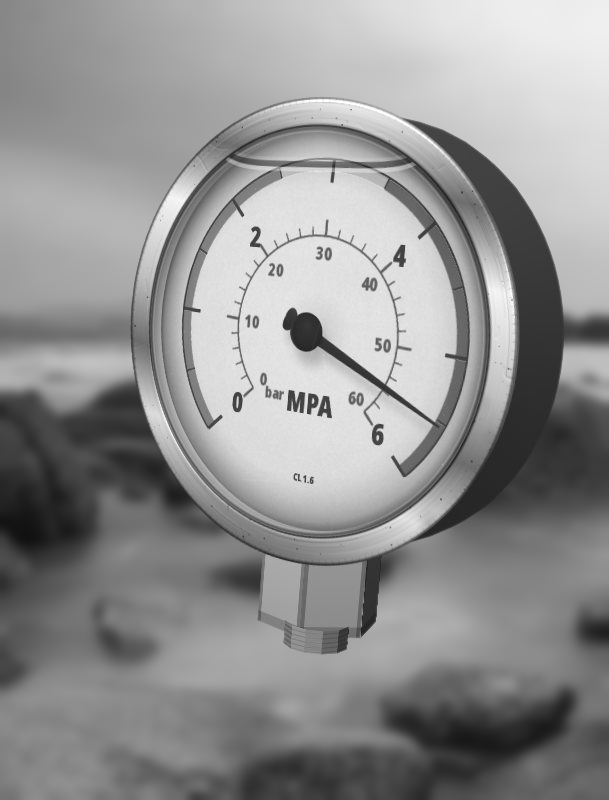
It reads 5.5 MPa
